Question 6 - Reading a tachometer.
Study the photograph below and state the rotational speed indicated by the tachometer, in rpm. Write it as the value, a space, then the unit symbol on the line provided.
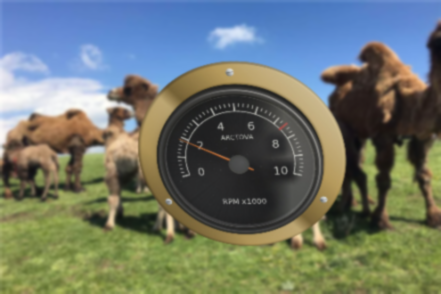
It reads 2000 rpm
